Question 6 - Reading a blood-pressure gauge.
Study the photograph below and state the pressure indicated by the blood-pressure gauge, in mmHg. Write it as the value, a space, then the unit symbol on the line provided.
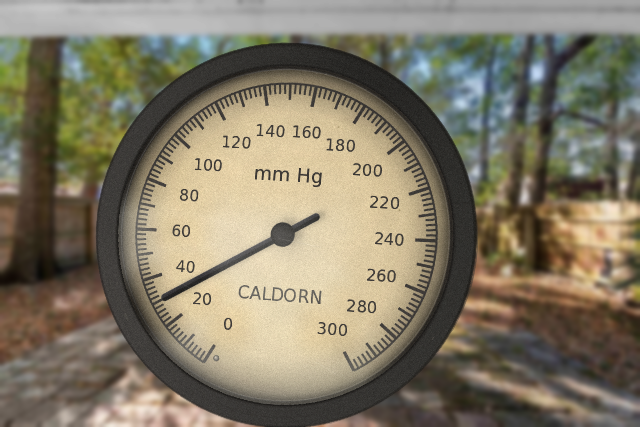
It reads 30 mmHg
